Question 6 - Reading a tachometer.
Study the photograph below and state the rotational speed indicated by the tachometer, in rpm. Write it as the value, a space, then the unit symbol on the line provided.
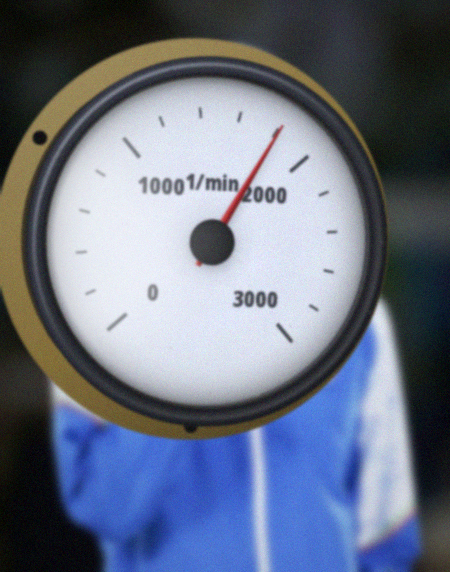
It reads 1800 rpm
